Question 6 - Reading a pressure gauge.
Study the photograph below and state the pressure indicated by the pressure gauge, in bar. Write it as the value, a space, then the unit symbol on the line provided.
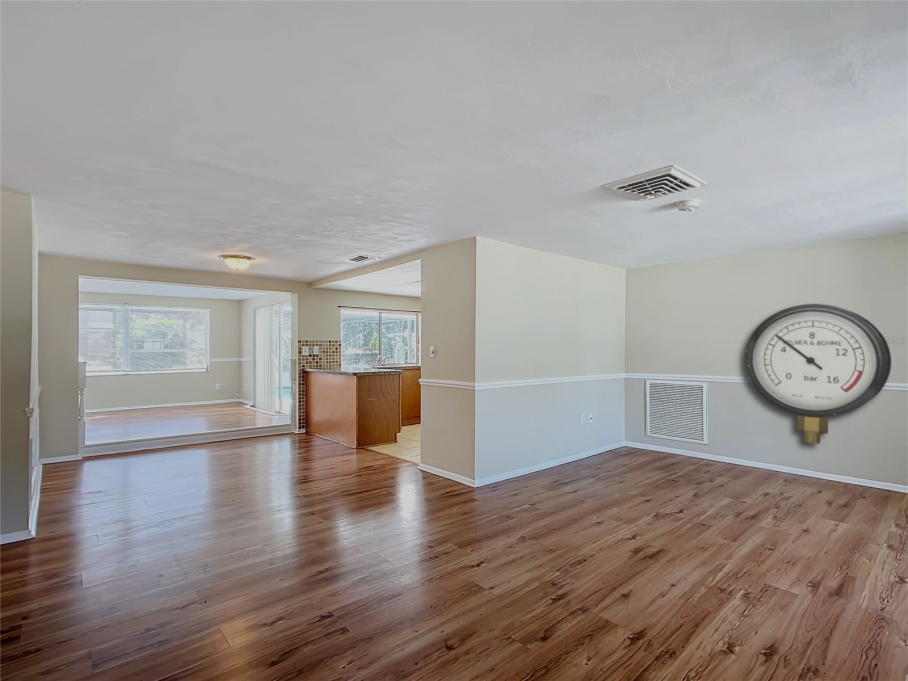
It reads 5 bar
